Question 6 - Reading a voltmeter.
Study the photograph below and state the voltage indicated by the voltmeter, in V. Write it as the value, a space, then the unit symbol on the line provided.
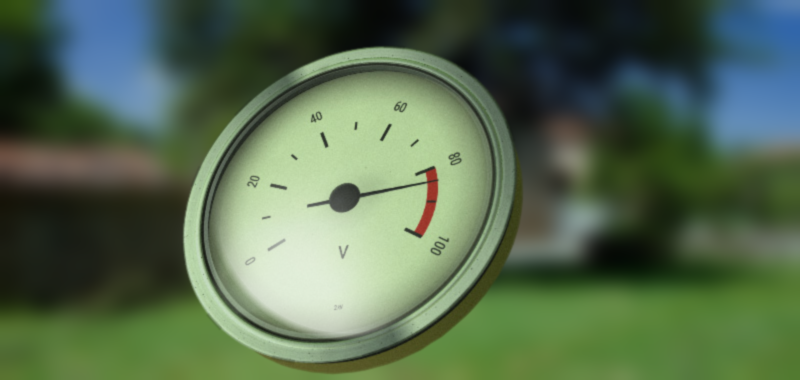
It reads 85 V
